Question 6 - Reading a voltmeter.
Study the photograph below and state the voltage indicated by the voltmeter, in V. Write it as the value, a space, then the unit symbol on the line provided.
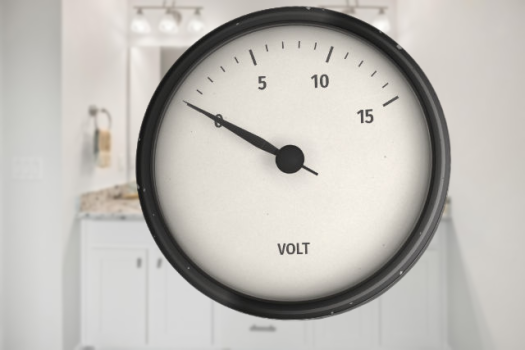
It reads 0 V
